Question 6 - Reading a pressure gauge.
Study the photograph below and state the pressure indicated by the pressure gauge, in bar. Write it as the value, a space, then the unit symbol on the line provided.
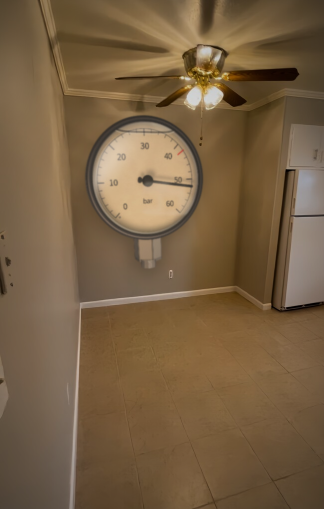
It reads 52 bar
